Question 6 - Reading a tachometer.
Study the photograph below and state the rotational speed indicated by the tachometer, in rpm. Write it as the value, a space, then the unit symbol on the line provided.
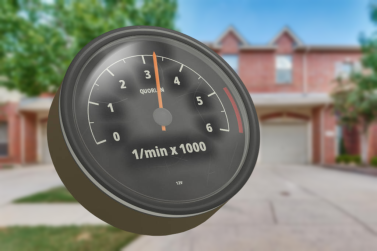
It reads 3250 rpm
